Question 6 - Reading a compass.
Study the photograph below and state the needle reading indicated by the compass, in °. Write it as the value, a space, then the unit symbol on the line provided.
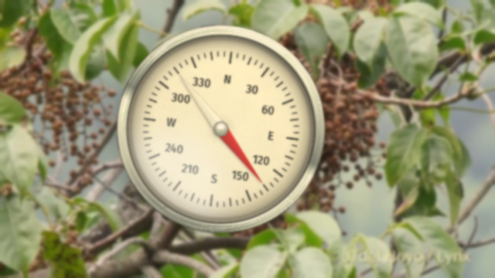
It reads 135 °
